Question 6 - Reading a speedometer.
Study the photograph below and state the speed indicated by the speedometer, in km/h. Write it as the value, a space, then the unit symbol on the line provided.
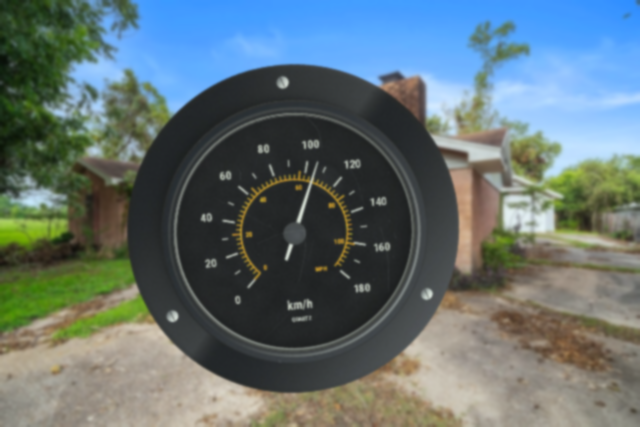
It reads 105 km/h
